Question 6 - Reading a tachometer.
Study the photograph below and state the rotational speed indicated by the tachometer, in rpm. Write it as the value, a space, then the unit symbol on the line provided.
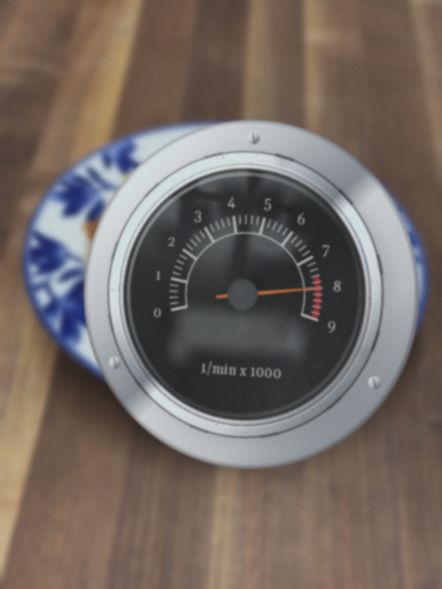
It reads 8000 rpm
